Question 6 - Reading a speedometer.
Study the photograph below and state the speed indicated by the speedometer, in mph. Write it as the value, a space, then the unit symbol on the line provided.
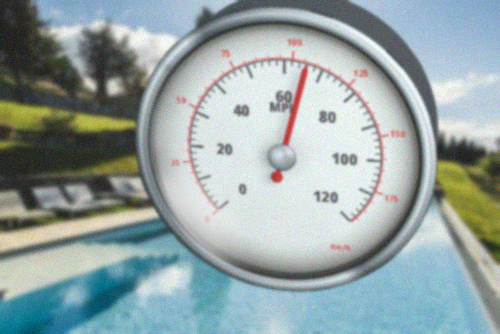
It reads 66 mph
